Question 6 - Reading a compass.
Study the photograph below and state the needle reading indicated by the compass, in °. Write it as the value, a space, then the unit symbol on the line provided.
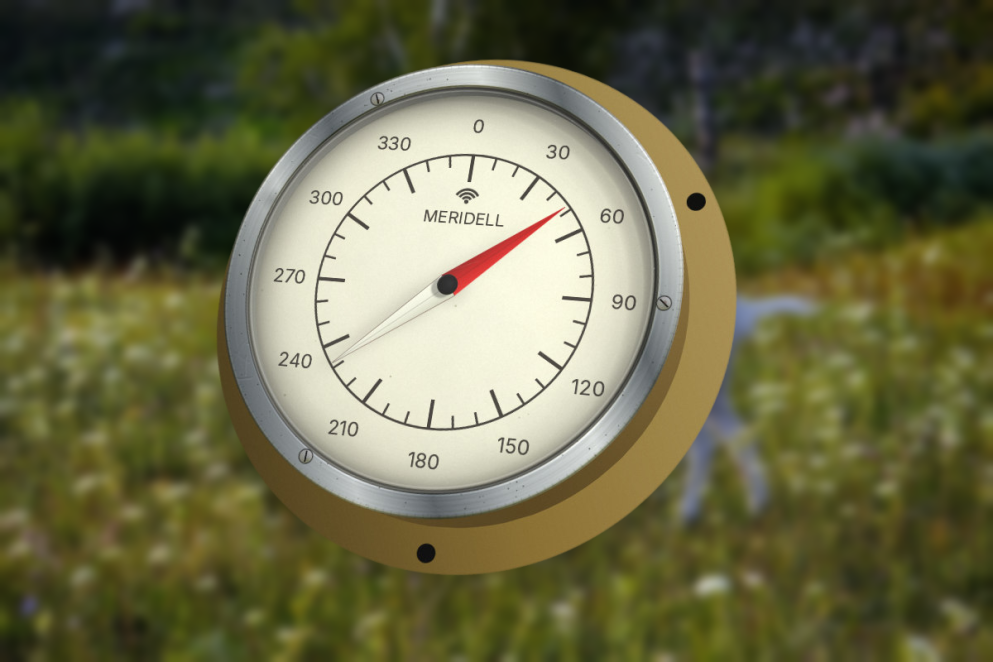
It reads 50 °
